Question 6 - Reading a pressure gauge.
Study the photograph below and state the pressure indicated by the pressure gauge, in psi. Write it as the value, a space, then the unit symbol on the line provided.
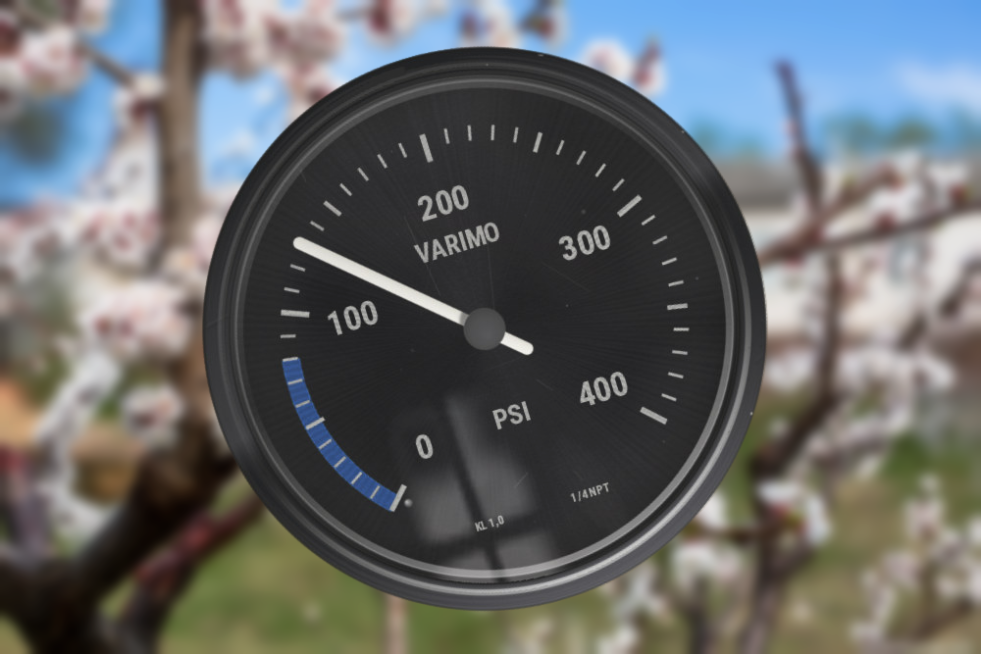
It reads 130 psi
